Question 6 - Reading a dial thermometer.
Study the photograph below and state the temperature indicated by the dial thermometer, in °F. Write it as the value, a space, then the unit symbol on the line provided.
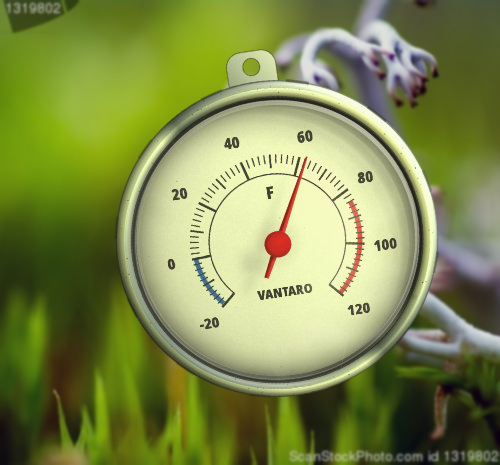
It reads 62 °F
